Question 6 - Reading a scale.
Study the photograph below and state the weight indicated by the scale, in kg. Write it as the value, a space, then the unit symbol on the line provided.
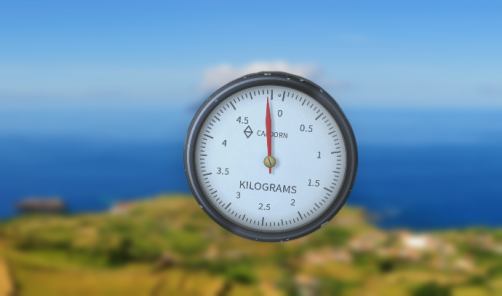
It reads 4.95 kg
